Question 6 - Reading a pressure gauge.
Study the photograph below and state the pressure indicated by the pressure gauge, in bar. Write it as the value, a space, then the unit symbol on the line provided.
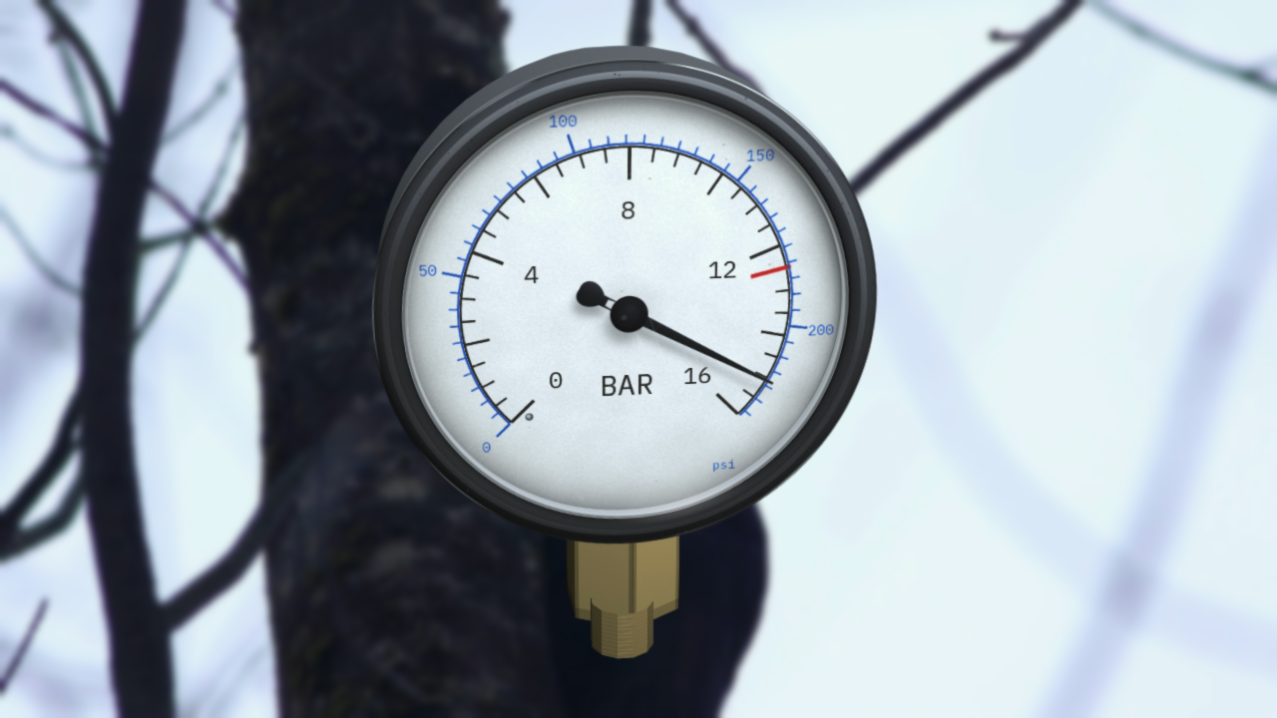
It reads 15 bar
